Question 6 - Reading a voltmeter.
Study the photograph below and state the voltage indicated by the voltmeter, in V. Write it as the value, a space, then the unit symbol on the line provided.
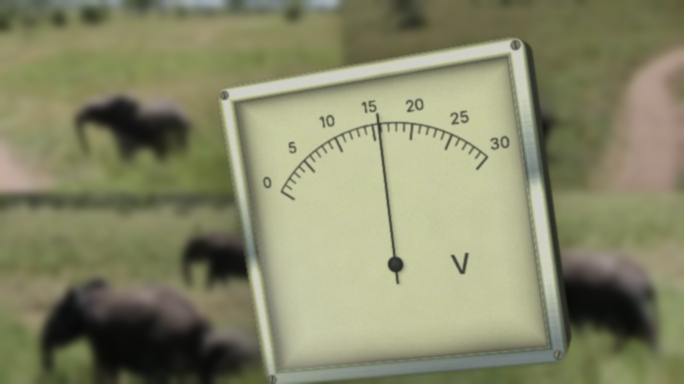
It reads 16 V
